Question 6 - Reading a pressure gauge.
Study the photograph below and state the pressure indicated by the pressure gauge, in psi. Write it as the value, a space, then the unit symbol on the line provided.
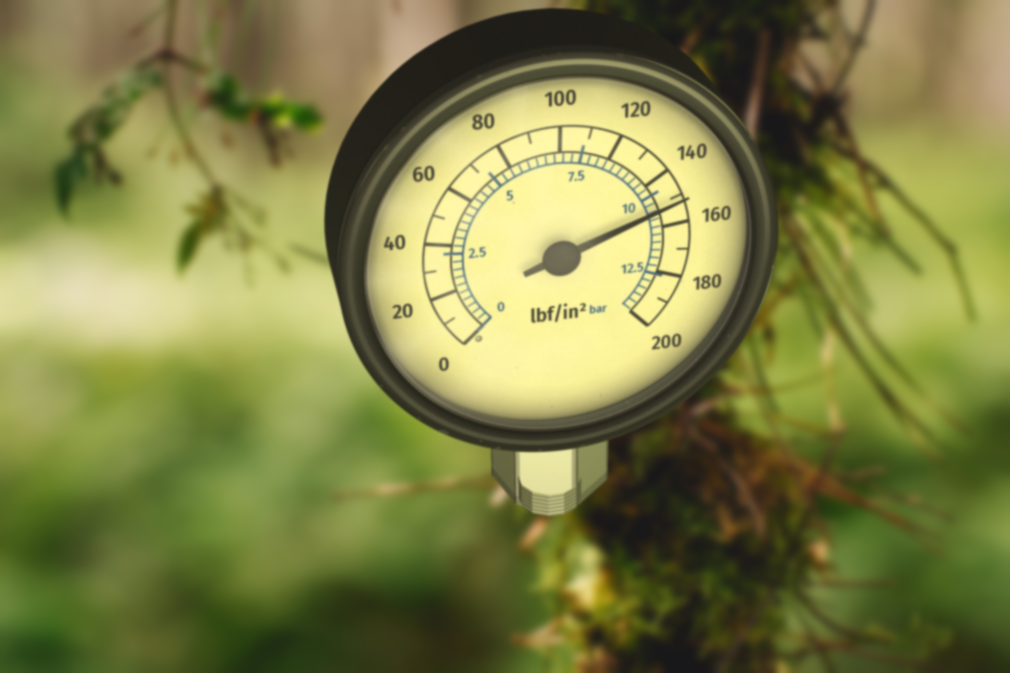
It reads 150 psi
